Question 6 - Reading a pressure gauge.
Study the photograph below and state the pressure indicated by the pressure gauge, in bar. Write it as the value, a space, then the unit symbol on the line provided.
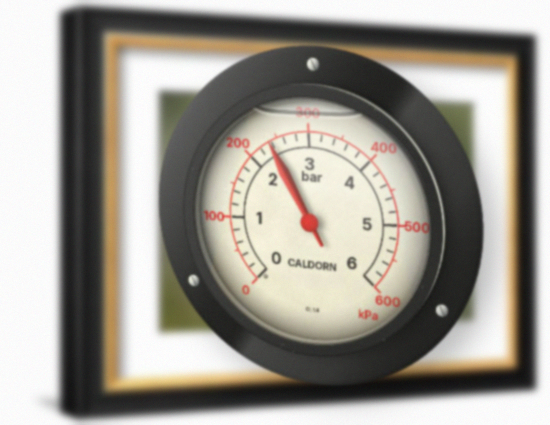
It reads 2.4 bar
